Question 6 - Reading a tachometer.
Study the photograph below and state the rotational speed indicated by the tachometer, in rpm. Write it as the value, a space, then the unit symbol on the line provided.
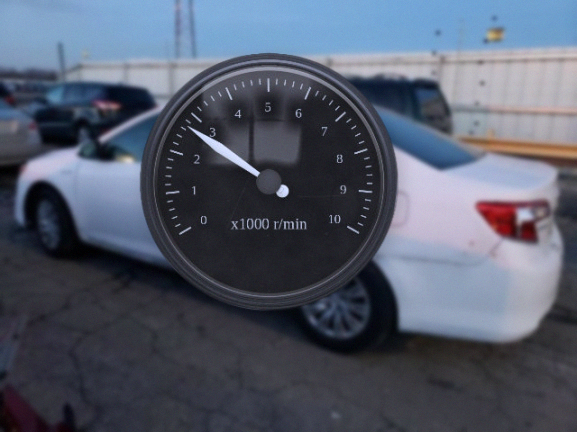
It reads 2700 rpm
